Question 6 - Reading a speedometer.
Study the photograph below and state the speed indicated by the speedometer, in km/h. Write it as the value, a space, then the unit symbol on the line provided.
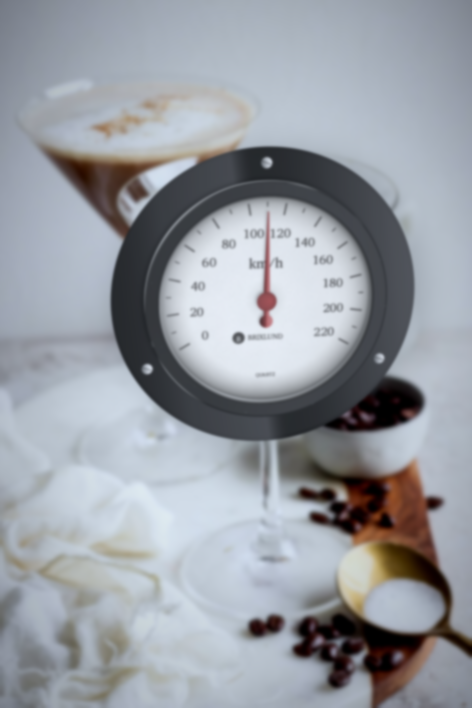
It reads 110 km/h
